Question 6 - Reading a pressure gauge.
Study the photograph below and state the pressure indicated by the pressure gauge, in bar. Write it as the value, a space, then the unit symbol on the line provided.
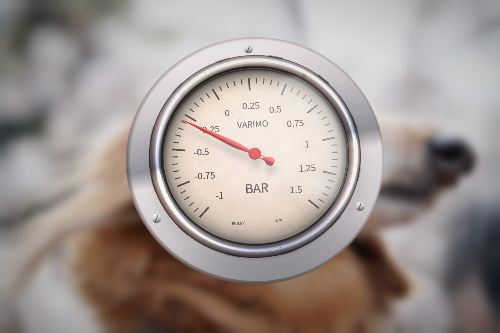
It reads -0.3 bar
